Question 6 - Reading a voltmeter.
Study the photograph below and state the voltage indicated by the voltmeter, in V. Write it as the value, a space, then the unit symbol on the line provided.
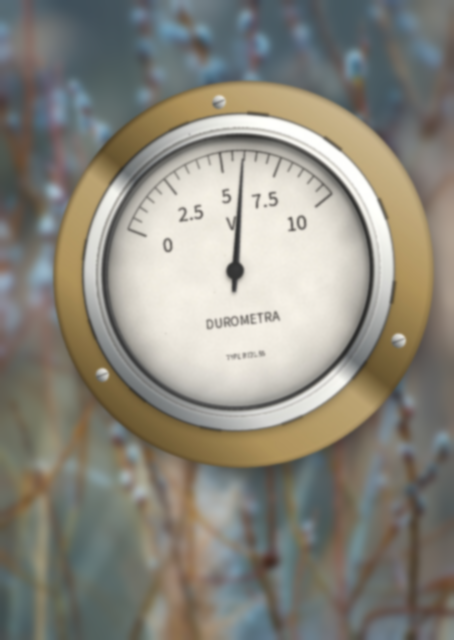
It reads 6 V
